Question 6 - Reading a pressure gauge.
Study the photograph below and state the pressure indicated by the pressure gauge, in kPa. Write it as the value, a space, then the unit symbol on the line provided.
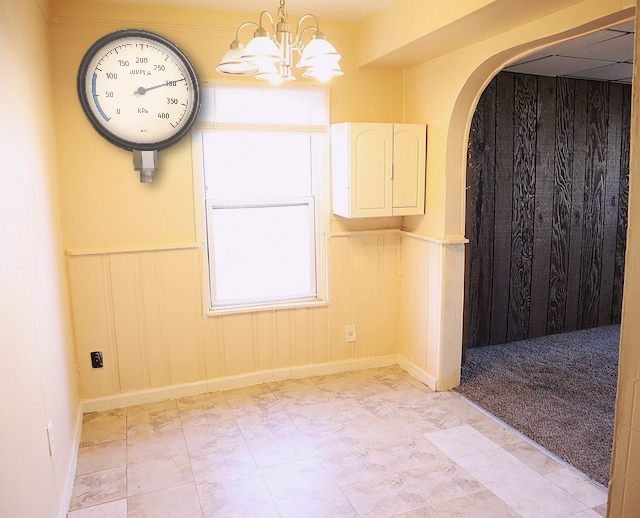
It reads 300 kPa
